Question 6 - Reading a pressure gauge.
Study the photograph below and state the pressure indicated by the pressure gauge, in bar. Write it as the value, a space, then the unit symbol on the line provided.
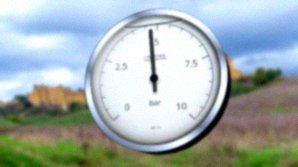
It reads 4.75 bar
